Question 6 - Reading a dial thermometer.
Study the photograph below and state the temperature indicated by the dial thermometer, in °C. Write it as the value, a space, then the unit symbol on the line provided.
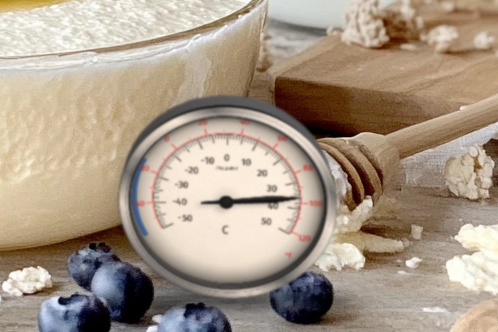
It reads 35 °C
